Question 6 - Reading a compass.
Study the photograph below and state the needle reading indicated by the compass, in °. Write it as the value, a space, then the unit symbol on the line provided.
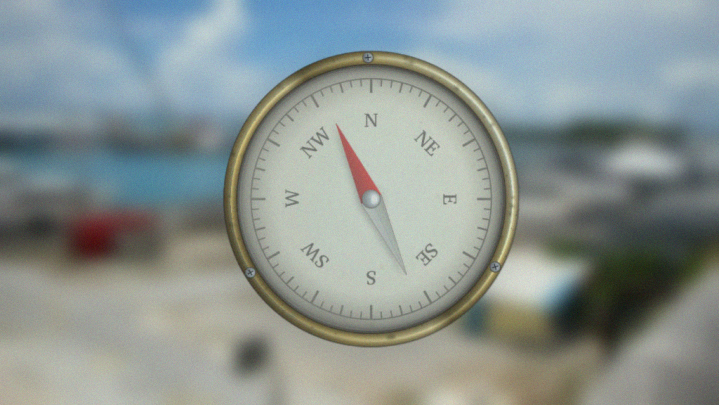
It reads 335 °
